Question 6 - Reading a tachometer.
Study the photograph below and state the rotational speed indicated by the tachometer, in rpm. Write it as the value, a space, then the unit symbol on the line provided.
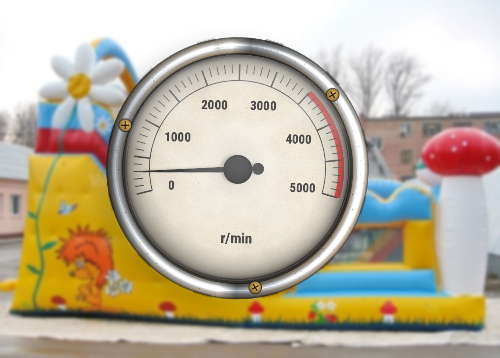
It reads 300 rpm
